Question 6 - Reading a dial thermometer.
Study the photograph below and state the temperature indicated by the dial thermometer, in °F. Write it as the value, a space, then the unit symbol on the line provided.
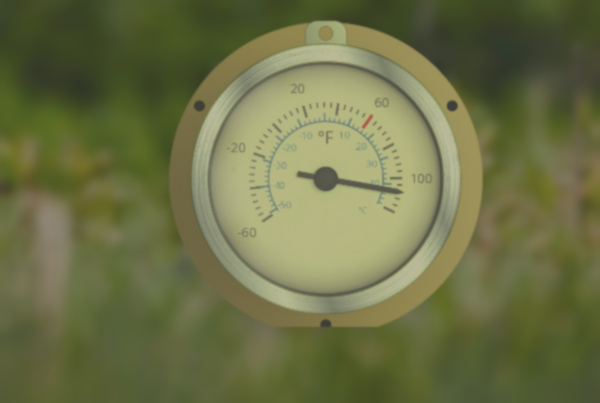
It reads 108 °F
